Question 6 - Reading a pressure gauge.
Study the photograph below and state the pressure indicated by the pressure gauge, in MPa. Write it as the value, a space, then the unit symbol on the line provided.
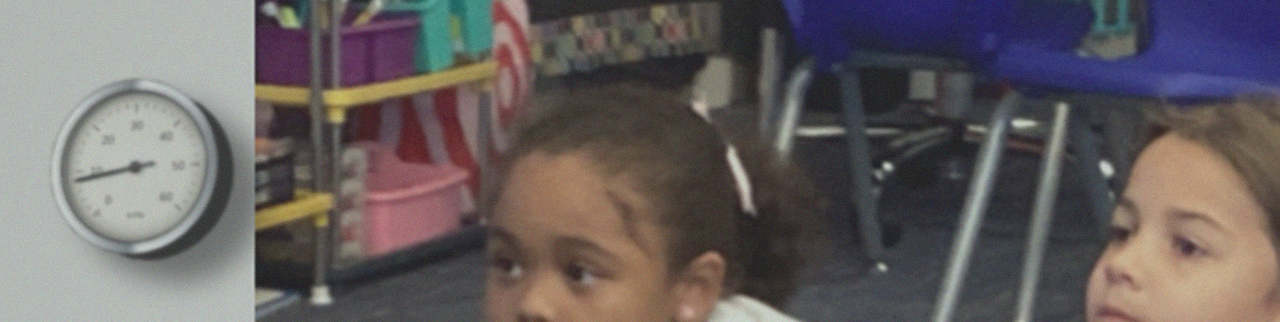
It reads 8 MPa
